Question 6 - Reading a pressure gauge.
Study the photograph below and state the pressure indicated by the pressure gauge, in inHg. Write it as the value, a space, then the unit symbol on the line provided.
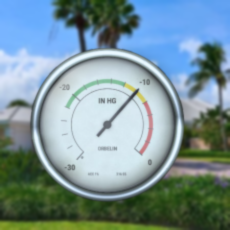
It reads -10 inHg
